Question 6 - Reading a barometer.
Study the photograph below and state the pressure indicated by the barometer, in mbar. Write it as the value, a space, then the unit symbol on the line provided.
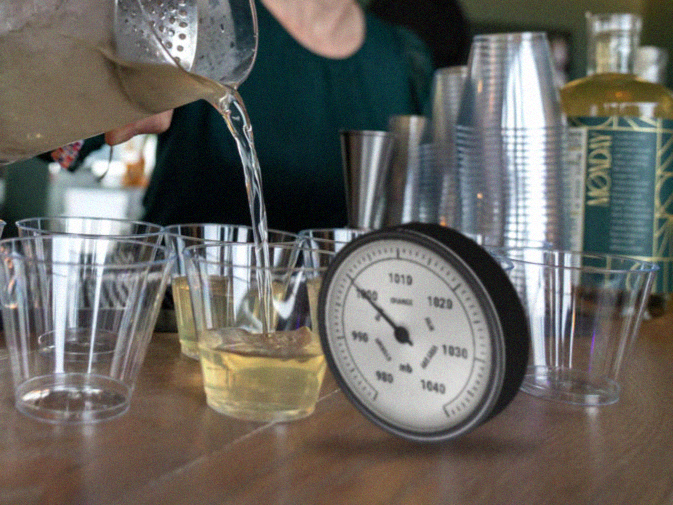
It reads 1000 mbar
